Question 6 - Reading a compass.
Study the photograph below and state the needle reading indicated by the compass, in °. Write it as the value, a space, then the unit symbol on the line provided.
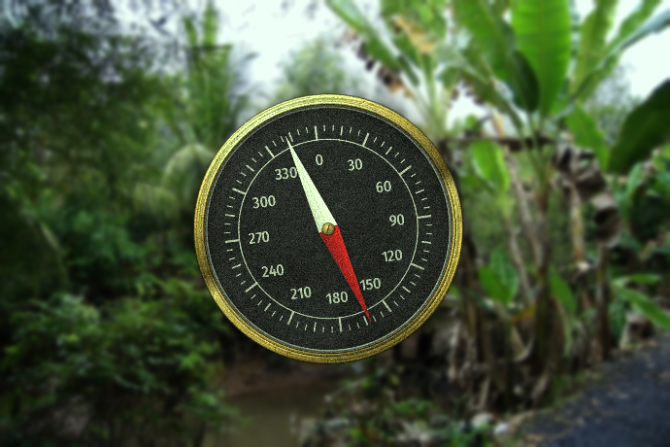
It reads 162.5 °
